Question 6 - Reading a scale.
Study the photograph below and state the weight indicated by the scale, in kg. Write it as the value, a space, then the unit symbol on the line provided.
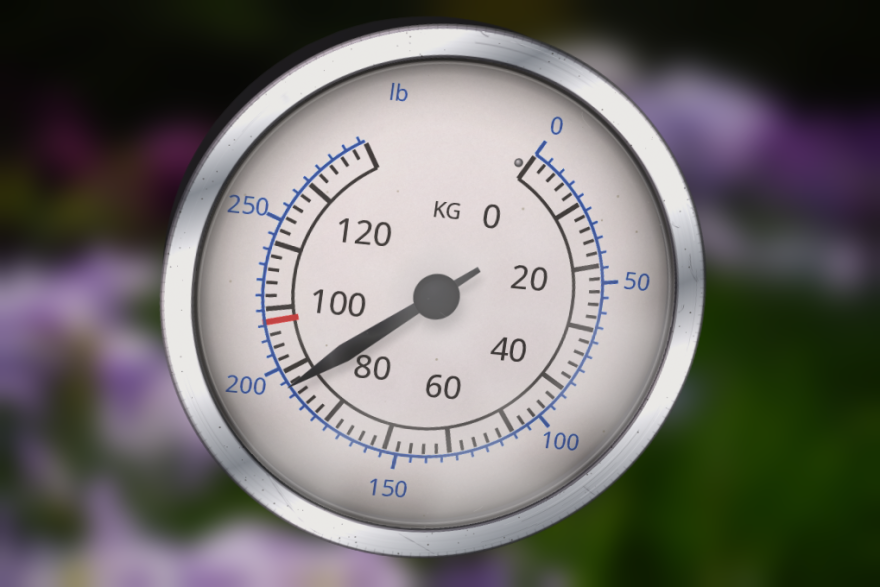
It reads 88 kg
